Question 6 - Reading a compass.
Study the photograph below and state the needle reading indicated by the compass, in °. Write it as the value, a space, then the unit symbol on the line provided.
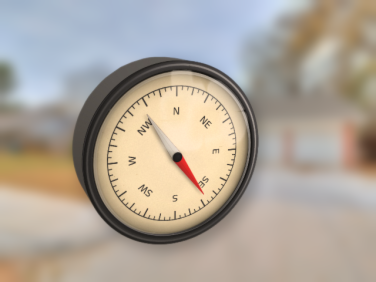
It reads 145 °
